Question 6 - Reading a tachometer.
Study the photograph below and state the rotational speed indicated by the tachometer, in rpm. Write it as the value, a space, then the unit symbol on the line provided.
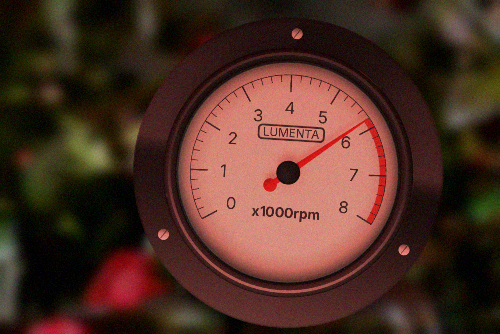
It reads 5800 rpm
